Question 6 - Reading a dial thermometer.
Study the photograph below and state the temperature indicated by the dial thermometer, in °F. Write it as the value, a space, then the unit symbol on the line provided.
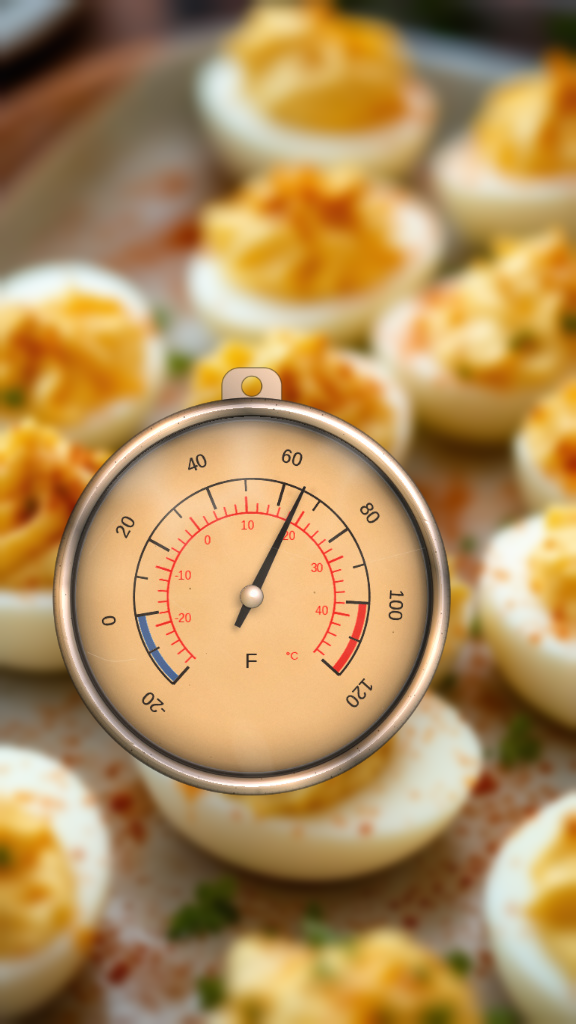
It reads 65 °F
